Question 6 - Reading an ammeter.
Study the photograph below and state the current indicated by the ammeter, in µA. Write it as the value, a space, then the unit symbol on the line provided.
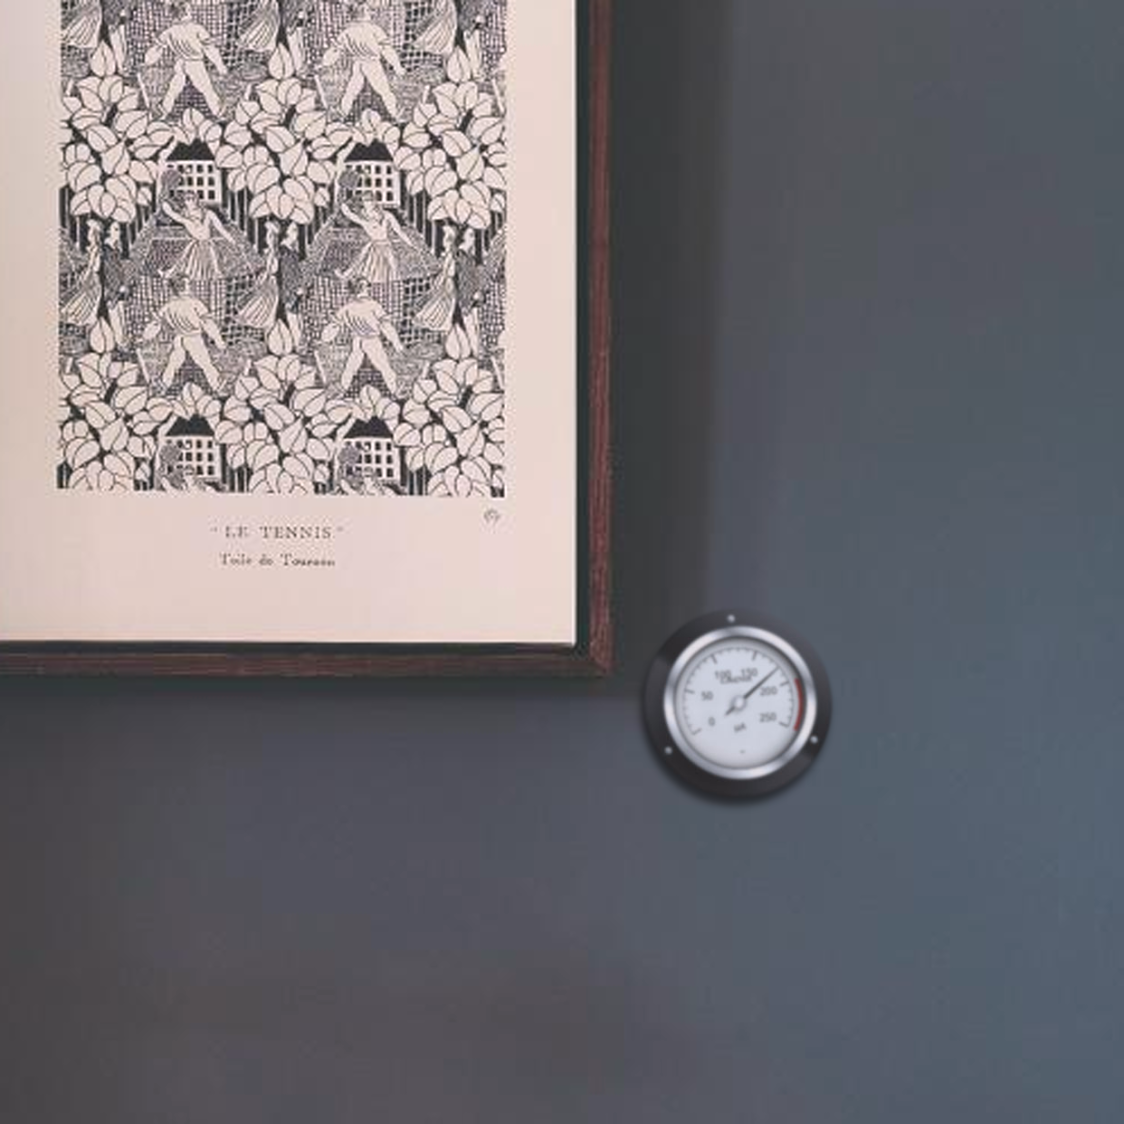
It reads 180 µA
